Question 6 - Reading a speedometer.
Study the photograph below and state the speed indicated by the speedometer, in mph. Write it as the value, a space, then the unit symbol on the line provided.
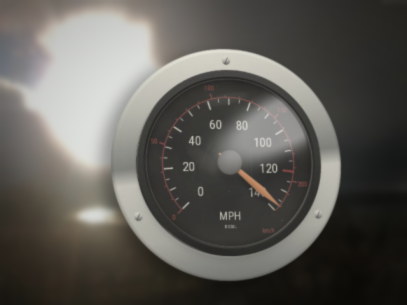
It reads 137.5 mph
